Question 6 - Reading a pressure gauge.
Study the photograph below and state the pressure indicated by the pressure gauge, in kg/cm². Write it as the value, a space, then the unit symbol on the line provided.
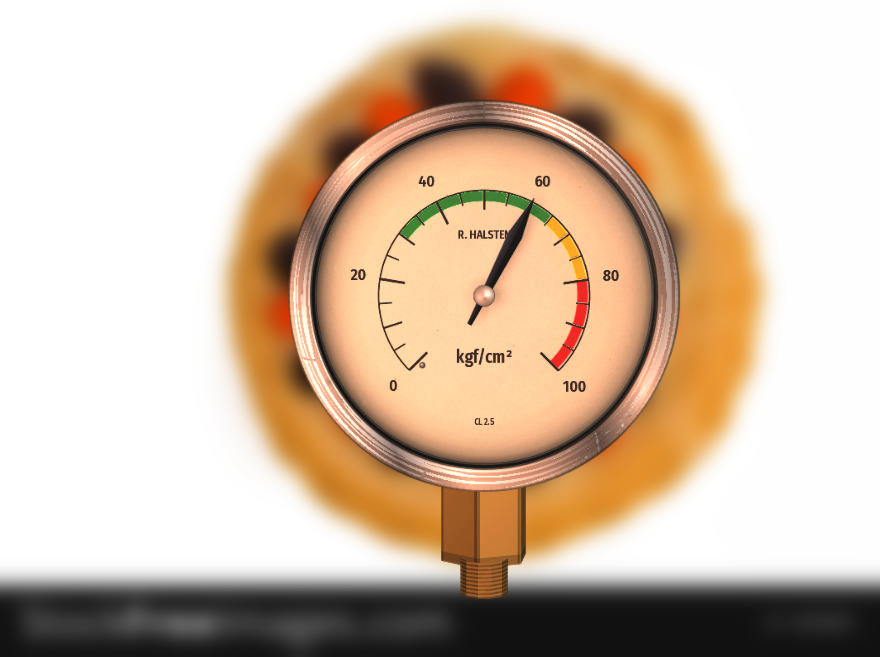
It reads 60 kg/cm²
